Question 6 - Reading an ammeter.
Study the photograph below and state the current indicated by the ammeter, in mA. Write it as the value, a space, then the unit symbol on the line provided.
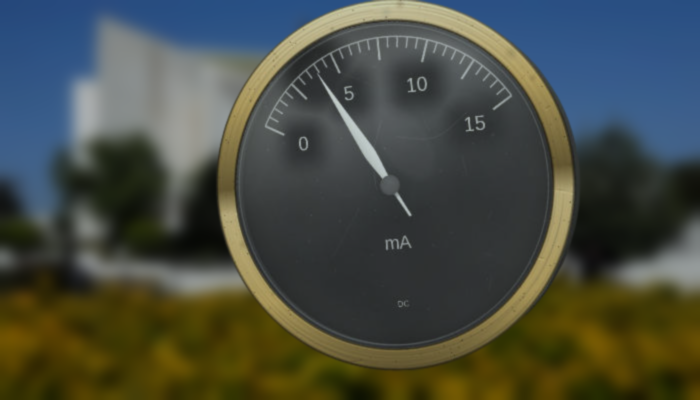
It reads 4 mA
